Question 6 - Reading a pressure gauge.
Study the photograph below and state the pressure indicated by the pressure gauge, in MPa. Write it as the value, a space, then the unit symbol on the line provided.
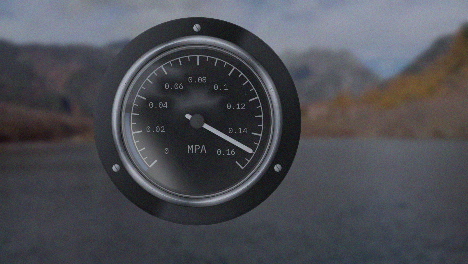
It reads 0.15 MPa
